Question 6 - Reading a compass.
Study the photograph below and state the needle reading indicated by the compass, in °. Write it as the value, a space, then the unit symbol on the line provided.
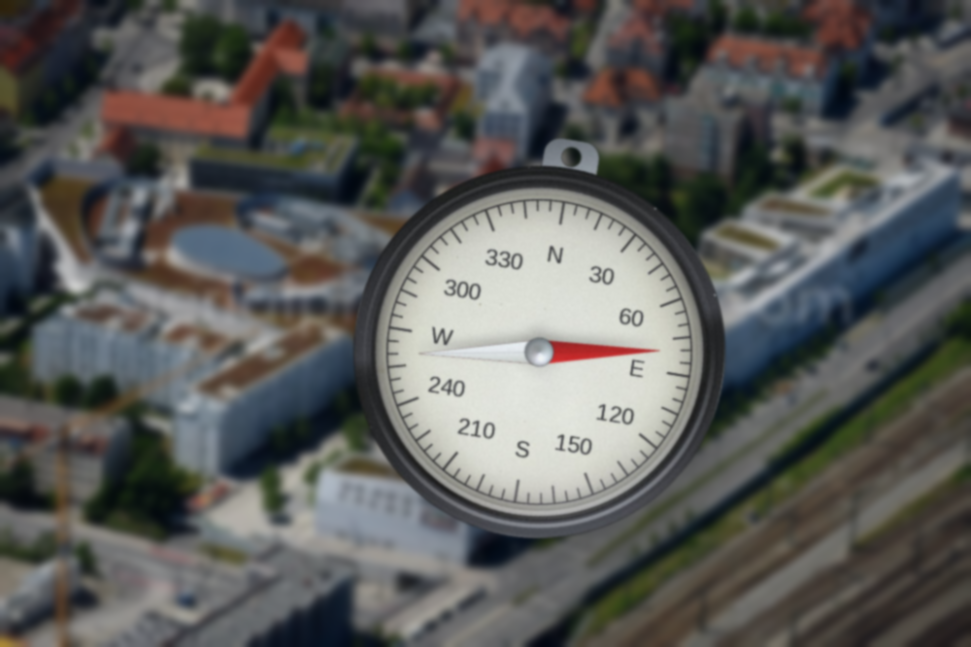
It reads 80 °
